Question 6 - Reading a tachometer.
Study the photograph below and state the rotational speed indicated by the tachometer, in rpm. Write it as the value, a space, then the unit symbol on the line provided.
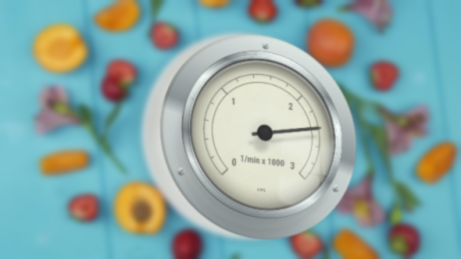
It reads 2400 rpm
